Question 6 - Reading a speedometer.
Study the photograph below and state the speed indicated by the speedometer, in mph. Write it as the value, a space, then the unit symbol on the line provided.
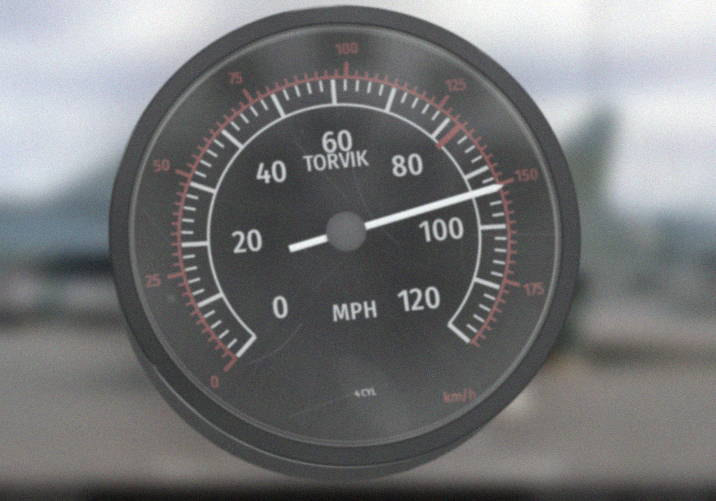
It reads 94 mph
